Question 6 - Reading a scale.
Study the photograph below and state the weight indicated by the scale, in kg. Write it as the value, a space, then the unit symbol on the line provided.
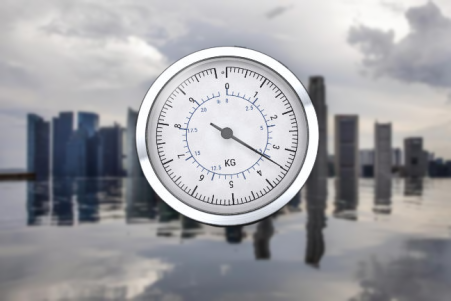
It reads 3.5 kg
